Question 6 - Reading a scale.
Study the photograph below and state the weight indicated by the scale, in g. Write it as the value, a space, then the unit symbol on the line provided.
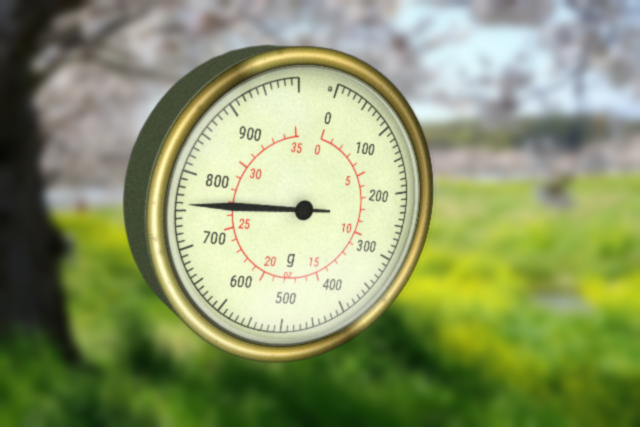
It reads 760 g
